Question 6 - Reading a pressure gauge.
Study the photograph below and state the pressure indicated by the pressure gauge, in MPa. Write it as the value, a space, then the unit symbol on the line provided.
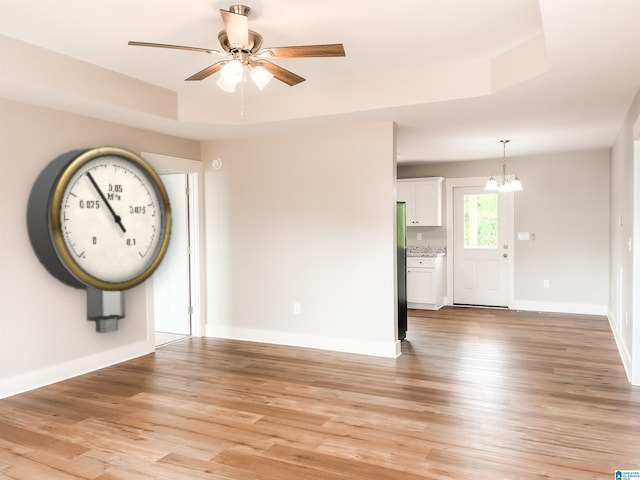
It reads 0.035 MPa
